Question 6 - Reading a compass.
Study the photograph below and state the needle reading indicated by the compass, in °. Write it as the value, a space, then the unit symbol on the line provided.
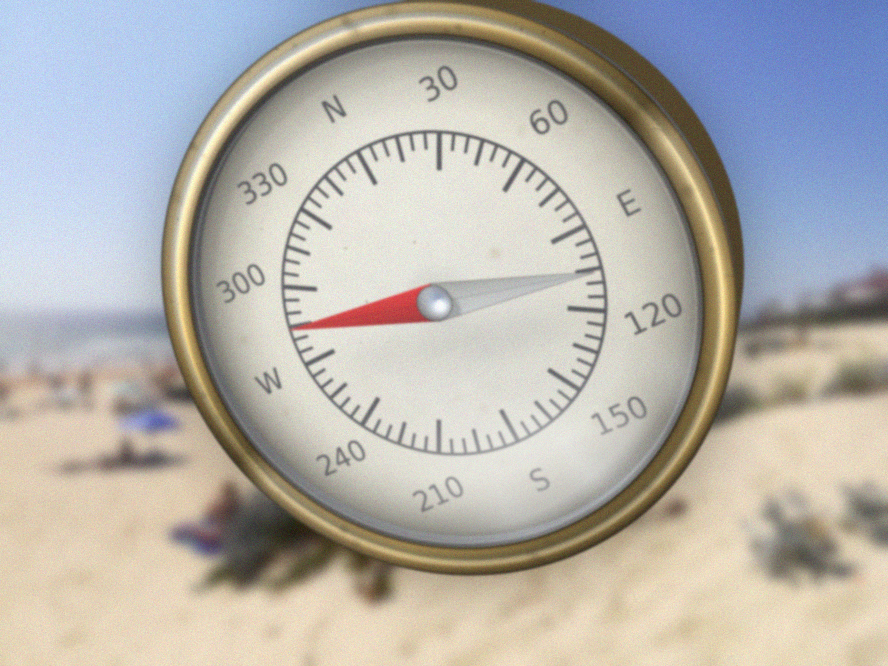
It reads 285 °
